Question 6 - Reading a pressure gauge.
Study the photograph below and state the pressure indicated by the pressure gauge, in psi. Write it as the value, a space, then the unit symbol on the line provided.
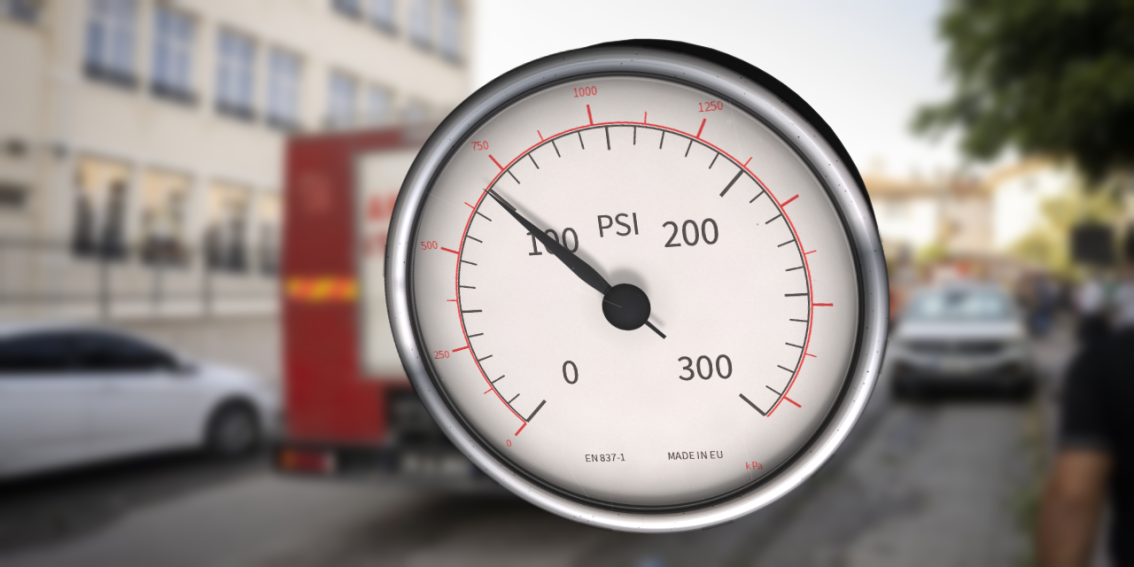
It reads 100 psi
